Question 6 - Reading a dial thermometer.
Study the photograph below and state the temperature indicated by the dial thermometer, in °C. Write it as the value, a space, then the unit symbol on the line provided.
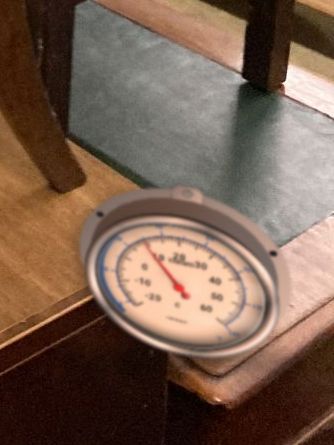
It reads 10 °C
